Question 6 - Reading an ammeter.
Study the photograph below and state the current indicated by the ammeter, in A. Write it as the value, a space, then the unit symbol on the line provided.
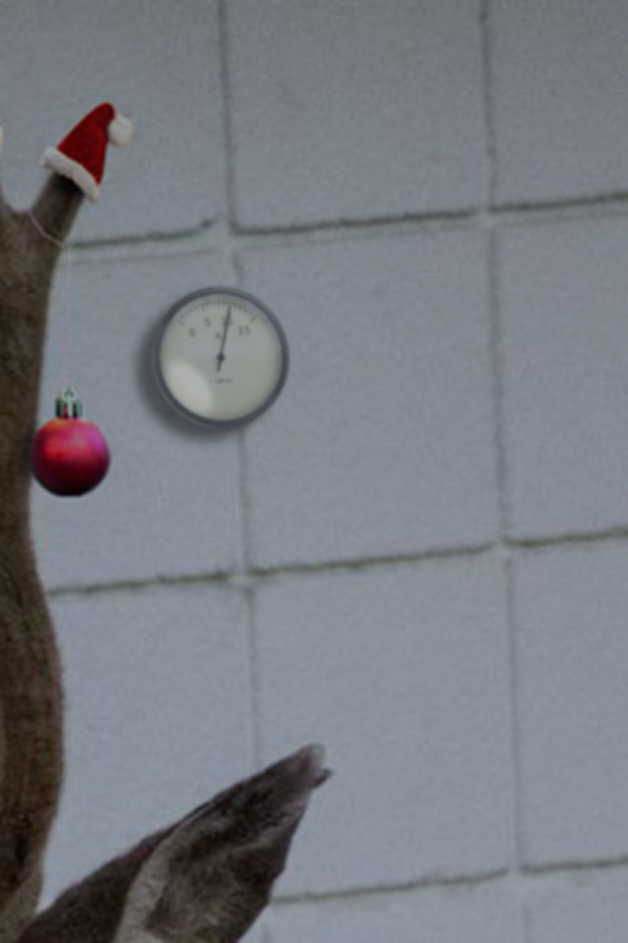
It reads 10 A
